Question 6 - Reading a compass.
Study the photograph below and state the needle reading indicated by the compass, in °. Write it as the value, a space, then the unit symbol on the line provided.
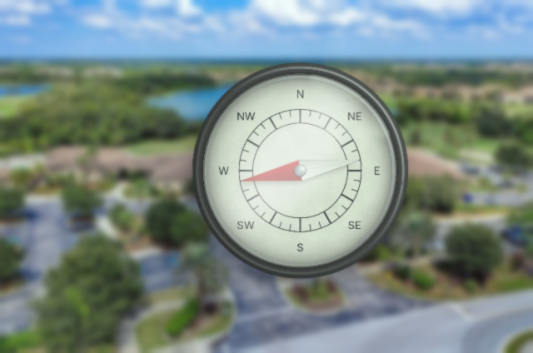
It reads 260 °
